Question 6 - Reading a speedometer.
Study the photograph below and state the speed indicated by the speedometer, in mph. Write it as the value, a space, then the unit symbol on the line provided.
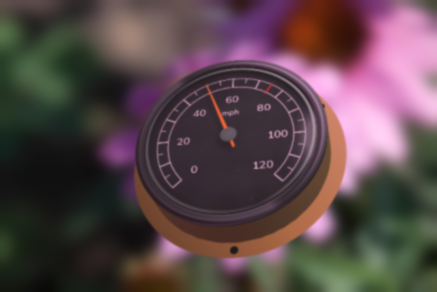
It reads 50 mph
